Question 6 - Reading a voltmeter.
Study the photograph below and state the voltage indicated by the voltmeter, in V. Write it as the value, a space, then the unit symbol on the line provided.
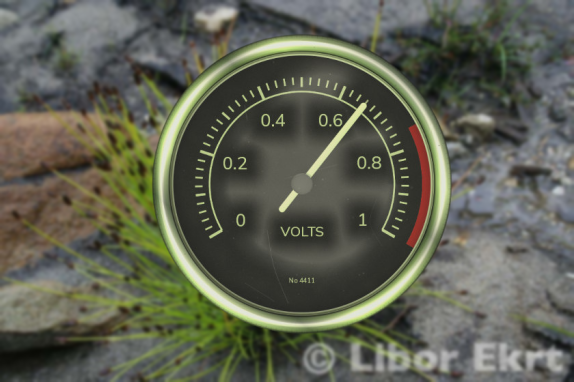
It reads 0.66 V
